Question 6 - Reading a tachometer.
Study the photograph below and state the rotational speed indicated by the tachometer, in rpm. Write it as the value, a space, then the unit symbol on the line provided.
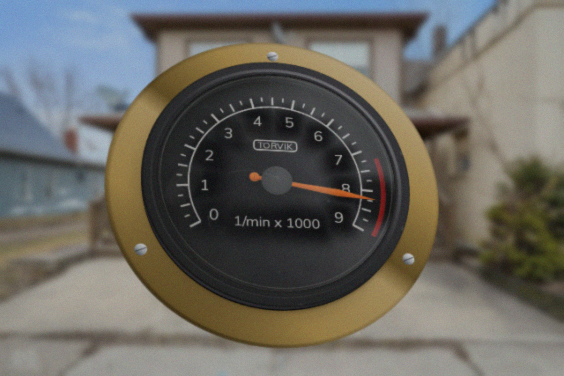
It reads 8250 rpm
